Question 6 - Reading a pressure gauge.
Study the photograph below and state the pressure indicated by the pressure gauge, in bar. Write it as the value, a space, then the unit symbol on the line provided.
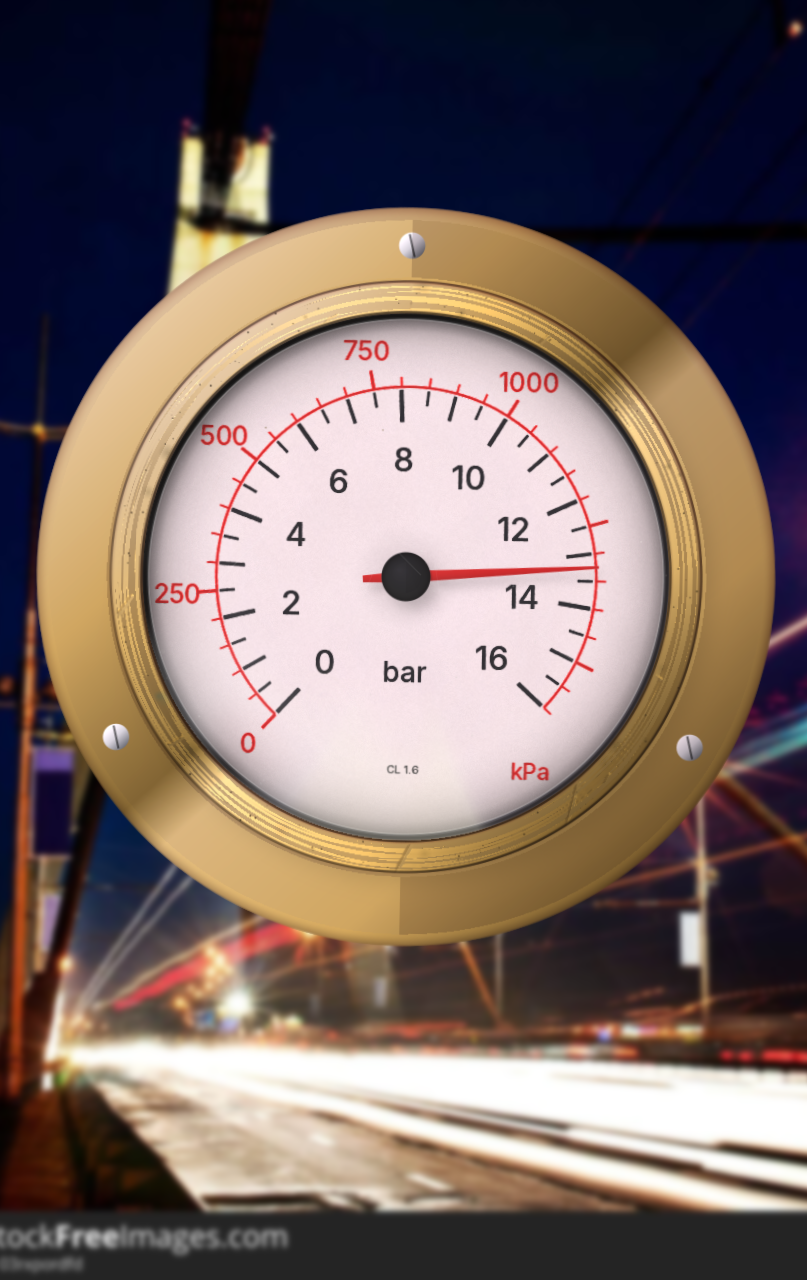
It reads 13.25 bar
